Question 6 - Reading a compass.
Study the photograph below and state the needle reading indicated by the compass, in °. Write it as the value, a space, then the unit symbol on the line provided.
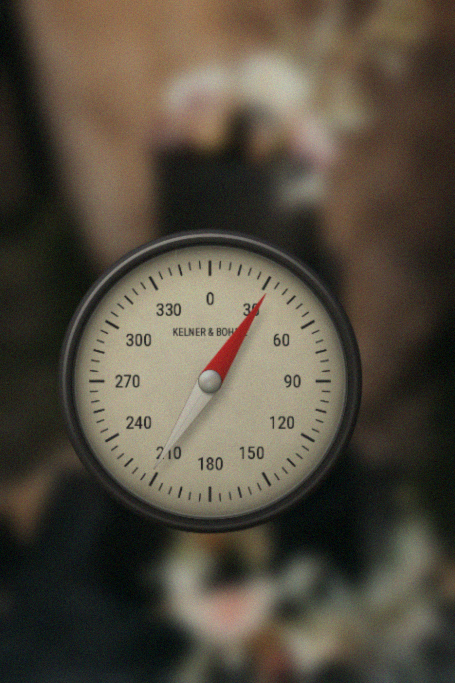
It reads 32.5 °
